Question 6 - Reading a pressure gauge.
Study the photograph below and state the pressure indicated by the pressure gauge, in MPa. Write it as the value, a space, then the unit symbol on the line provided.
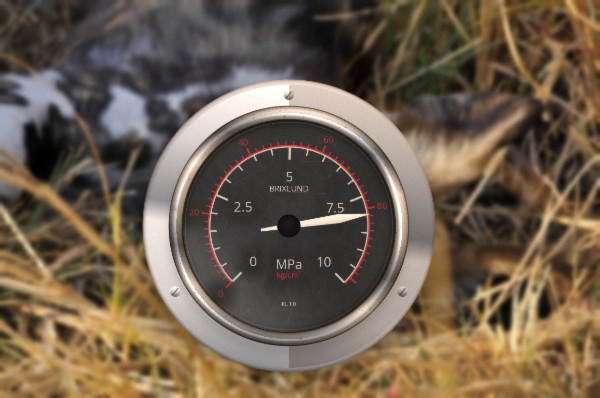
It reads 8 MPa
